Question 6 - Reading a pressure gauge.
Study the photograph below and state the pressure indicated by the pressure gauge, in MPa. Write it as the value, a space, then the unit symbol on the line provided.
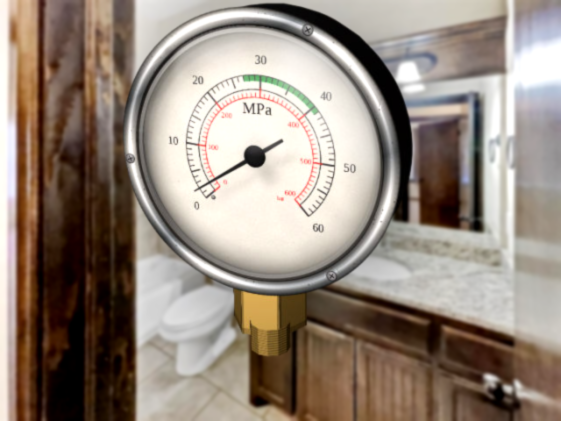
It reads 2 MPa
